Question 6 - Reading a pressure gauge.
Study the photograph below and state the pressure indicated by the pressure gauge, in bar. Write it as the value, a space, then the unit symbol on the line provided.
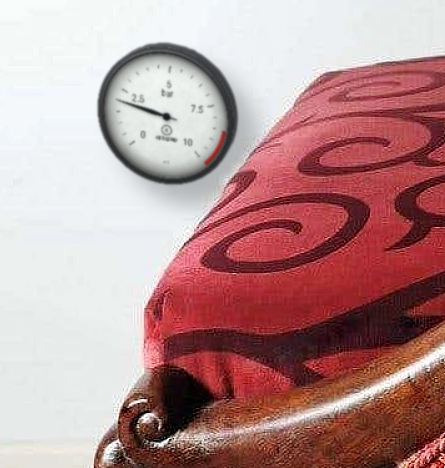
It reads 2 bar
